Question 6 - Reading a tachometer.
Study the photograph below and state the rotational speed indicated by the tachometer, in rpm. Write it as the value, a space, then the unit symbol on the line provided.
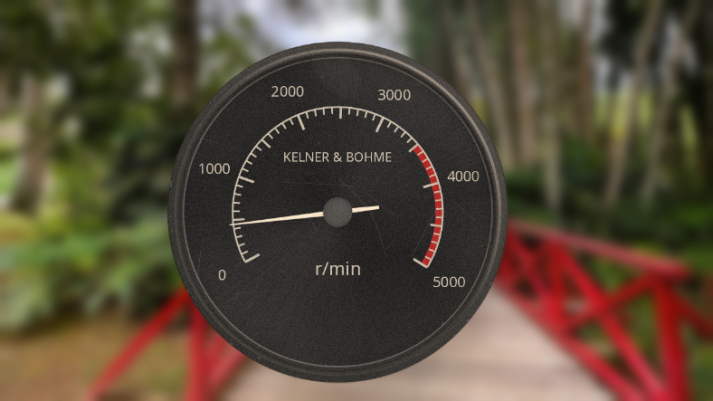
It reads 450 rpm
